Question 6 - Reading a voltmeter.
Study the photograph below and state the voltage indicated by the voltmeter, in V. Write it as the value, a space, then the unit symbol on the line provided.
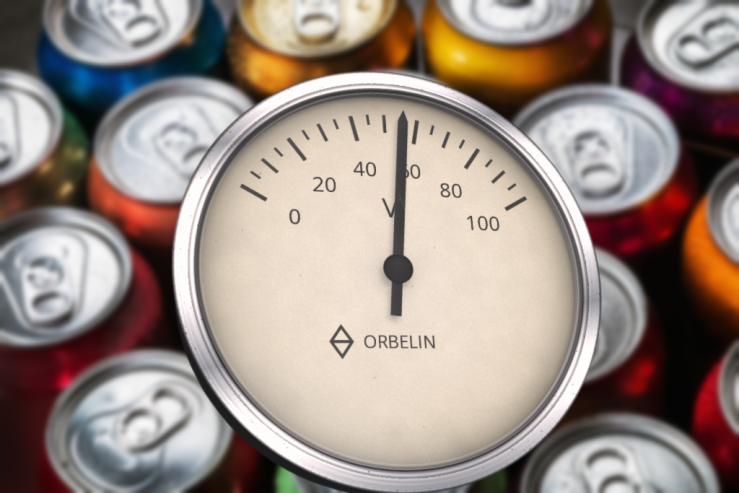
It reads 55 V
